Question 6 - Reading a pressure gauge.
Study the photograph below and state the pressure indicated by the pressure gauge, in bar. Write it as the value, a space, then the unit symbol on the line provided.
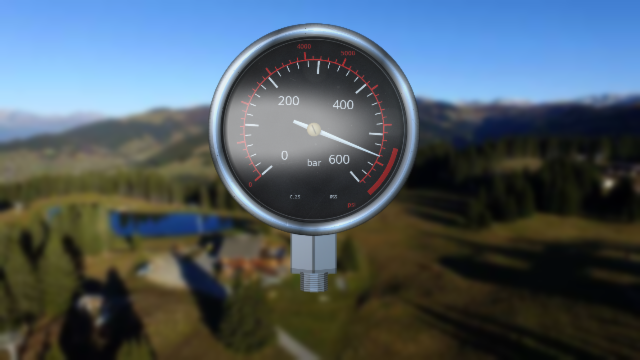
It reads 540 bar
